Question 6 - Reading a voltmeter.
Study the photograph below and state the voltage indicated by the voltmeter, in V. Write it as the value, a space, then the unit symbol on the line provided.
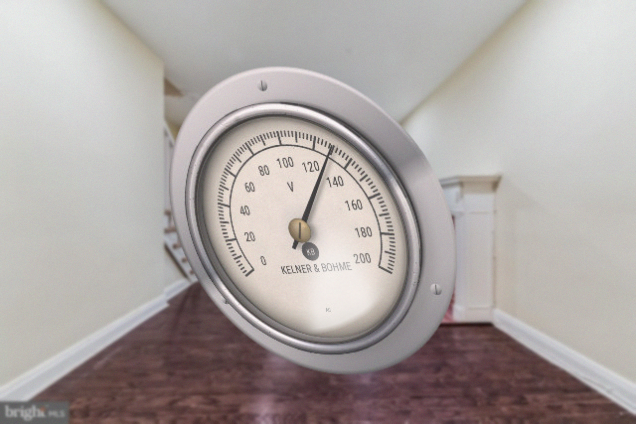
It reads 130 V
